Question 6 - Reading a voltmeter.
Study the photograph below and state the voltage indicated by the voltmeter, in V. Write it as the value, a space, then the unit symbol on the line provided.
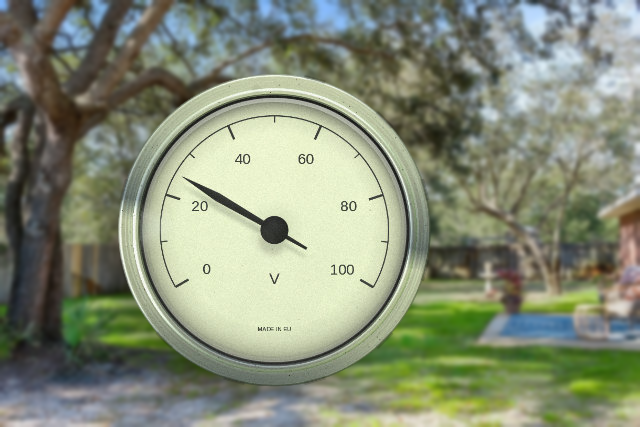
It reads 25 V
